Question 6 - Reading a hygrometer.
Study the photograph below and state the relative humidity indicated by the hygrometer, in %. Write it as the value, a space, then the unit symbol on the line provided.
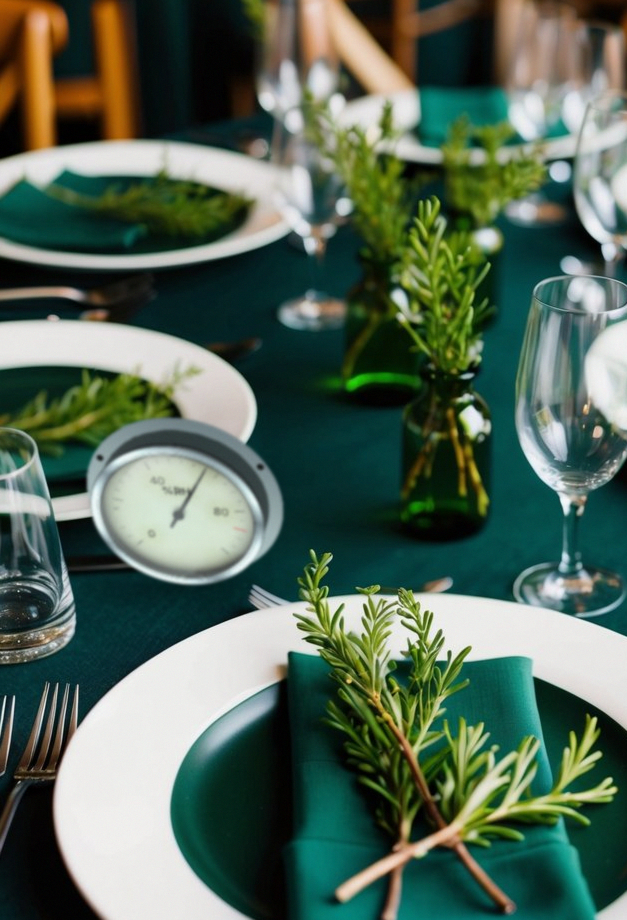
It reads 60 %
